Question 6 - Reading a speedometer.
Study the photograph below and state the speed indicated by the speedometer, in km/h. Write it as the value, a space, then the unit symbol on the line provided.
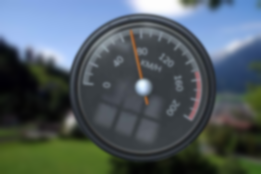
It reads 70 km/h
